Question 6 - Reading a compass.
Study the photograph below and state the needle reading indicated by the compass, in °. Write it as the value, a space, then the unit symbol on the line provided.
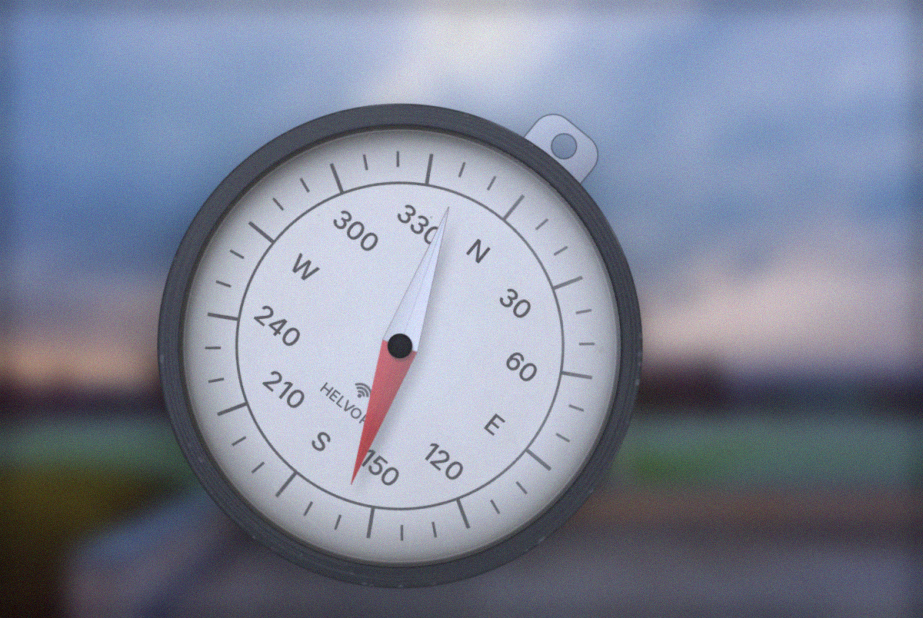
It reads 160 °
